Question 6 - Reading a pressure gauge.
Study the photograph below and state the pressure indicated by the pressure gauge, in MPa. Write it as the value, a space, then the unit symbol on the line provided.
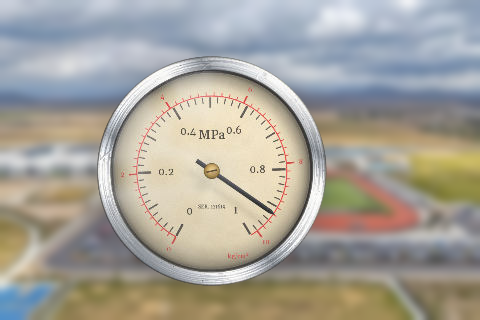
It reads 0.92 MPa
